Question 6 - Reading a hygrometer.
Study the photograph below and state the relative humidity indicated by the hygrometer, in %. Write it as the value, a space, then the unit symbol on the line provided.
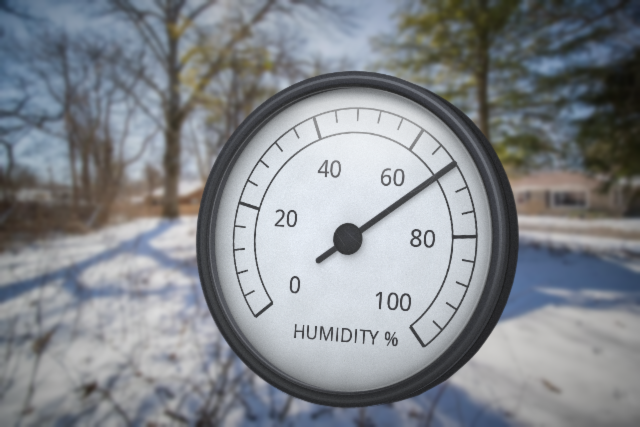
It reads 68 %
